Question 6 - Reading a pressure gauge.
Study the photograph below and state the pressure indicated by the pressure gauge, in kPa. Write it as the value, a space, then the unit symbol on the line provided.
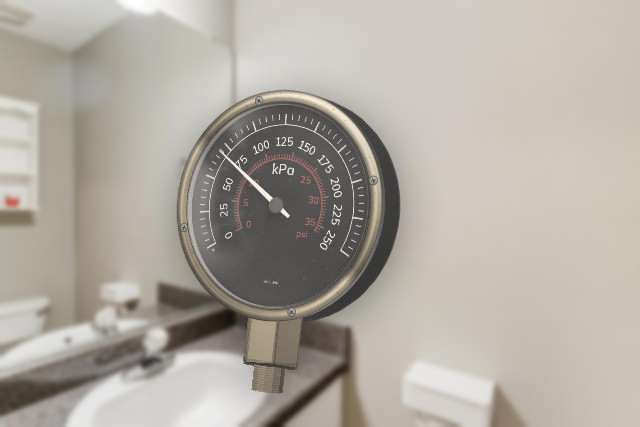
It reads 70 kPa
